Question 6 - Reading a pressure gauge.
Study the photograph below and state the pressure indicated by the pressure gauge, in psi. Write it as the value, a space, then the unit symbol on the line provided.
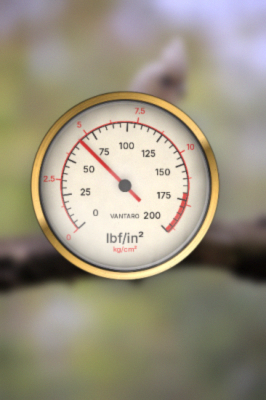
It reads 65 psi
